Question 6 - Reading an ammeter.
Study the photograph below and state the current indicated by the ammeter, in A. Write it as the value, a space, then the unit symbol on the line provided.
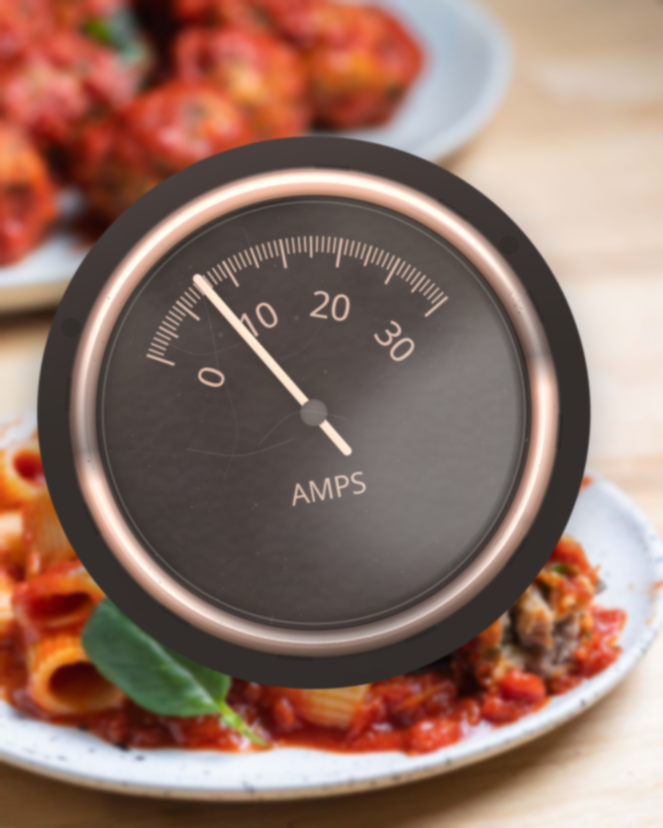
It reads 7.5 A
